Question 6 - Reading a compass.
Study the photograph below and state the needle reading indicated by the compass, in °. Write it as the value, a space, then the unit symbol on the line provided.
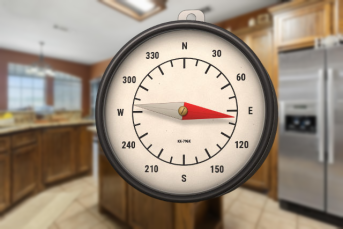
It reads 97.5 °
